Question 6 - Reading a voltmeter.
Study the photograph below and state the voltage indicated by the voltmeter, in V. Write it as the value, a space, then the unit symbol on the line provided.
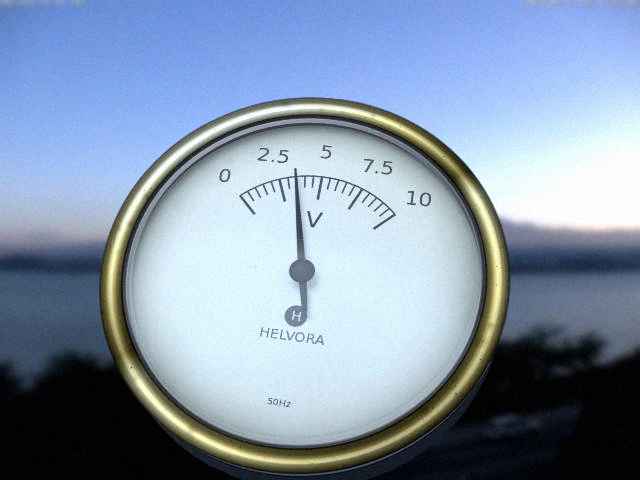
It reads 3.5 V
